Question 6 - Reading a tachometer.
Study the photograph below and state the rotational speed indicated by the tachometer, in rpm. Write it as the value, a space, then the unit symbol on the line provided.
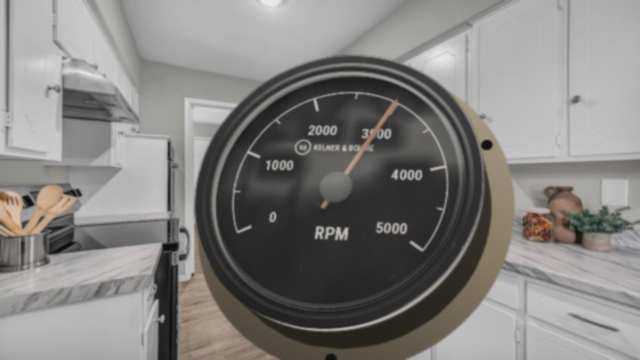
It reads 3000 rpm
